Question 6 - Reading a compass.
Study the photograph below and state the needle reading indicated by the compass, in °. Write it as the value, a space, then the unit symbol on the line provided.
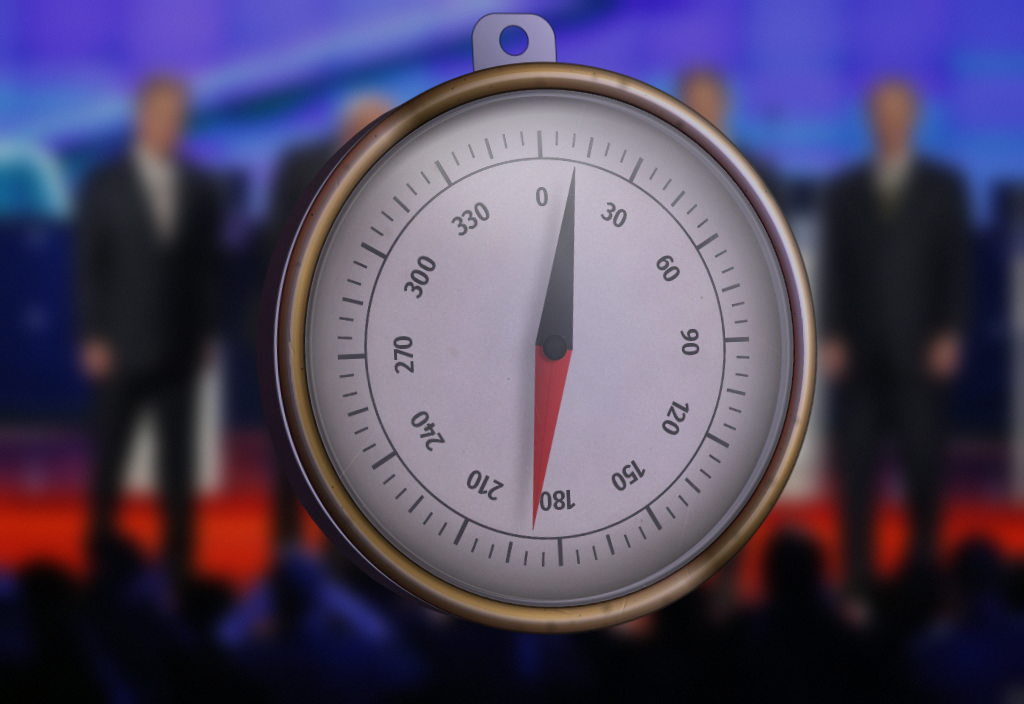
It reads 190 °
